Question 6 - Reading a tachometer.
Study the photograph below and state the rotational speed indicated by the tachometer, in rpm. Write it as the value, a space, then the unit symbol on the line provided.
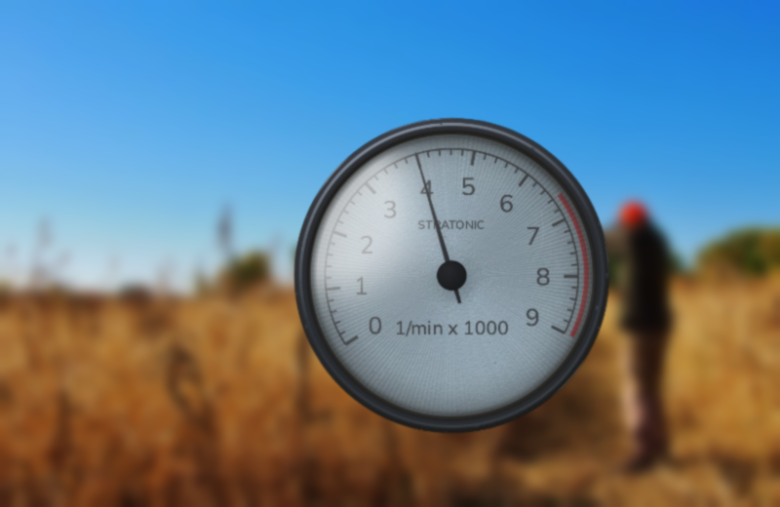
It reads 4000 rpm
